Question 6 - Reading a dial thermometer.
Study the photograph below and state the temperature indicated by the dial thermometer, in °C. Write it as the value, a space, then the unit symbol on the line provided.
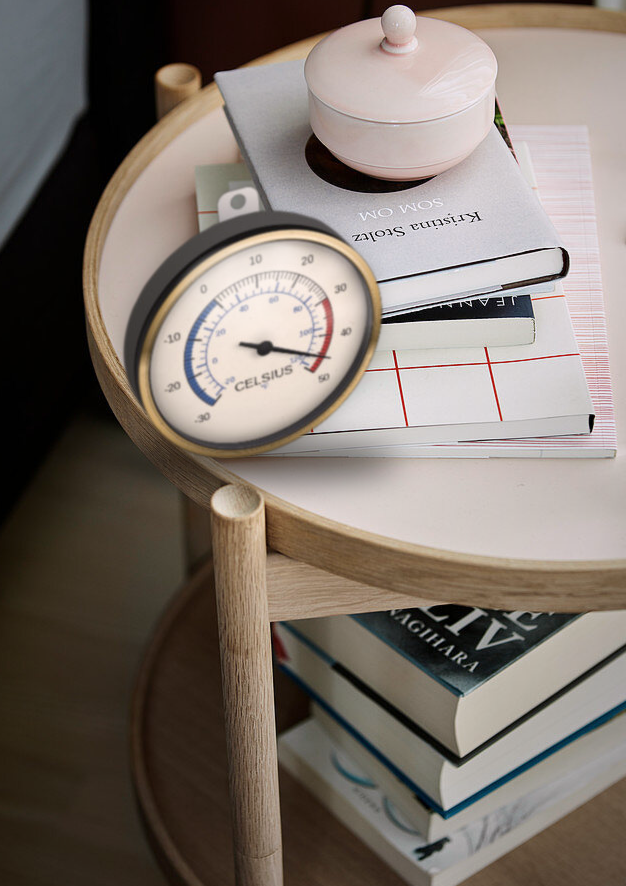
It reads 45 °C
